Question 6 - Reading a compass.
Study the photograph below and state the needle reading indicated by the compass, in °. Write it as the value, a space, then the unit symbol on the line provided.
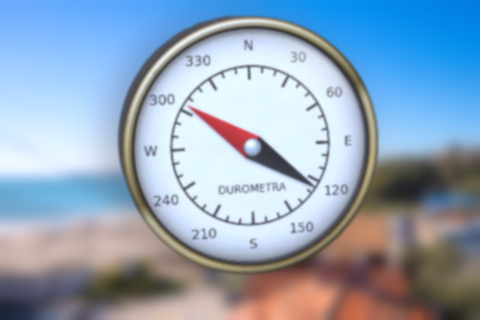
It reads 305 °
